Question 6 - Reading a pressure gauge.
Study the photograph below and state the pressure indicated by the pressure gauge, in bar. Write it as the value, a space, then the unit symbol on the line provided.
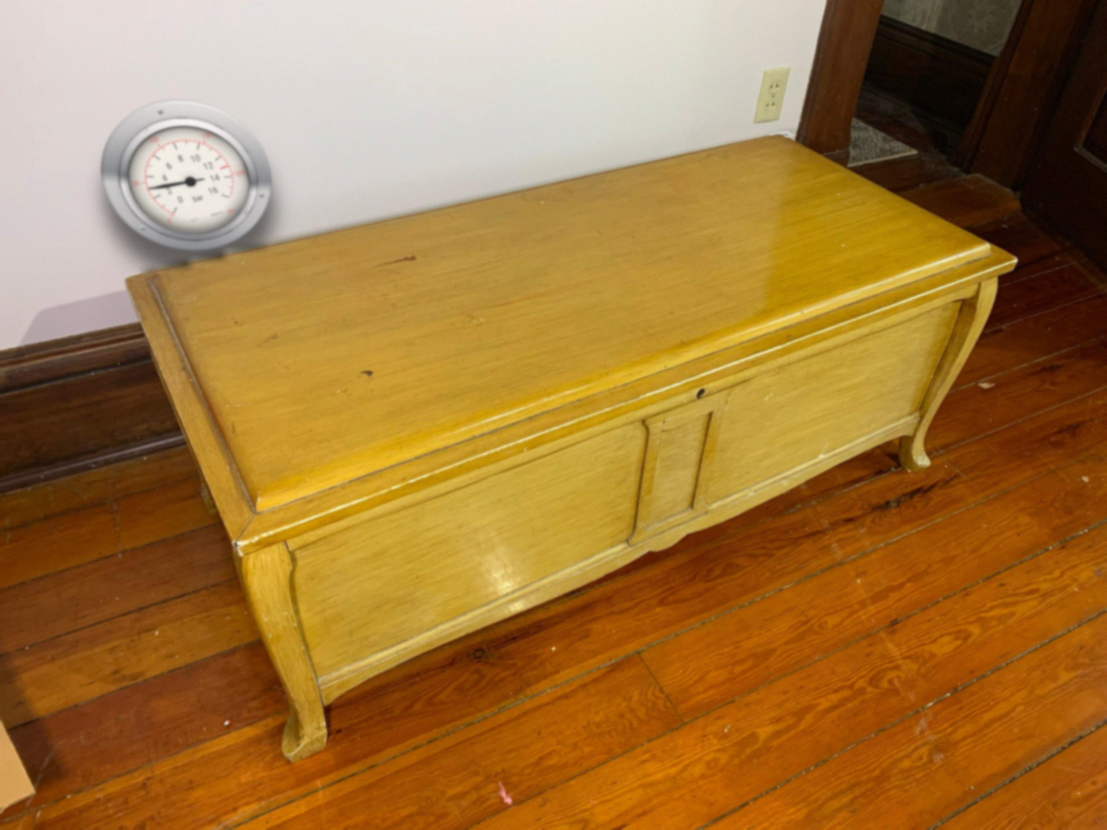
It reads 3 bar
